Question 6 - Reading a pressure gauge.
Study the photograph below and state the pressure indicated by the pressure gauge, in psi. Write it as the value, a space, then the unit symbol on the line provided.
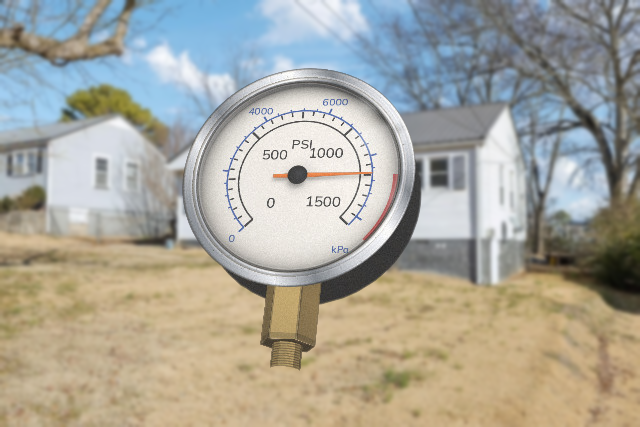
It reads 1250 psi
